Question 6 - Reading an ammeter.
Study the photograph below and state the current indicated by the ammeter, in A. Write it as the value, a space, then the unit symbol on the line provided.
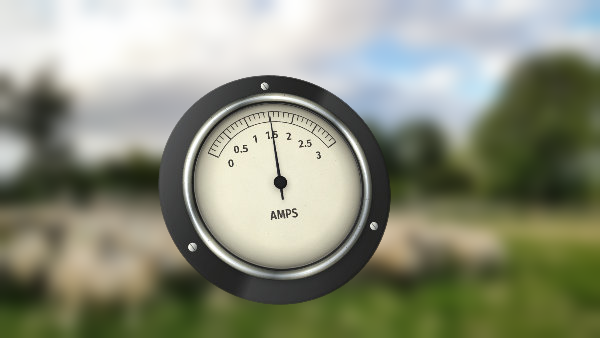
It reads 1.5 A
